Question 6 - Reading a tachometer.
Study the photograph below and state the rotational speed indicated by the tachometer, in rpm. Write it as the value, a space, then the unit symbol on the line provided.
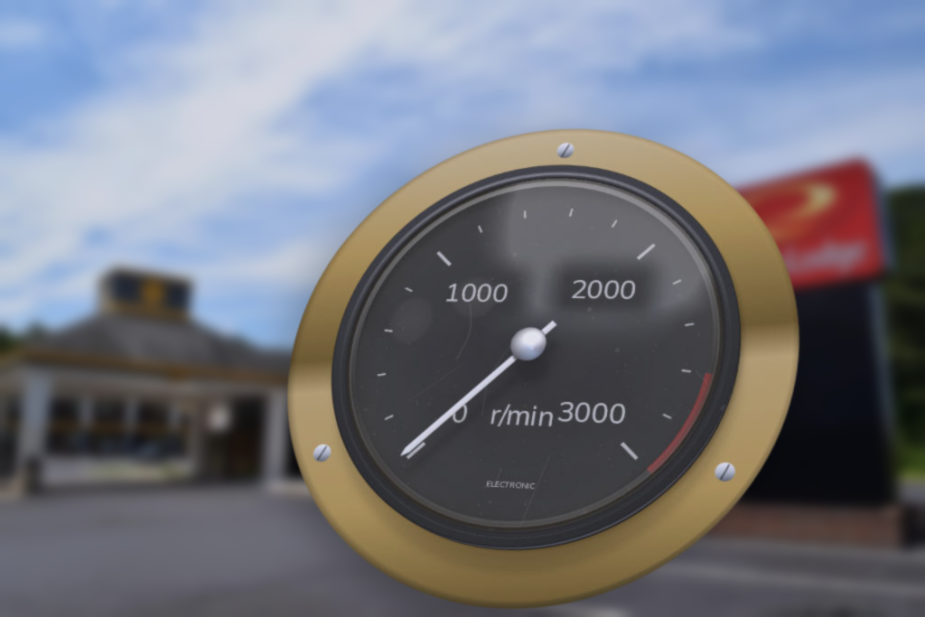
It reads 0 rpm
